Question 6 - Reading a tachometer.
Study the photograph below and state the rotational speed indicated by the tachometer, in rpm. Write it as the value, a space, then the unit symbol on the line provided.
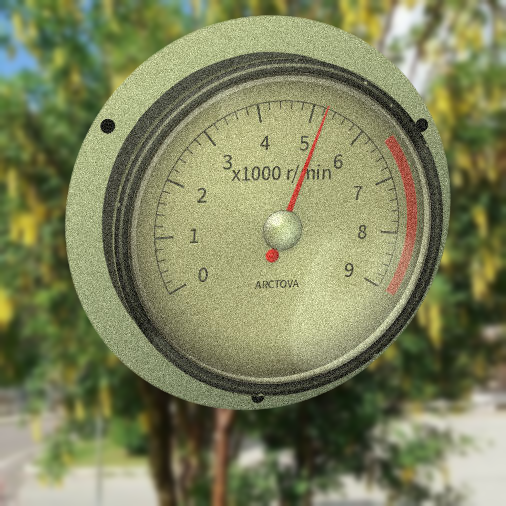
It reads 5200 rpm
